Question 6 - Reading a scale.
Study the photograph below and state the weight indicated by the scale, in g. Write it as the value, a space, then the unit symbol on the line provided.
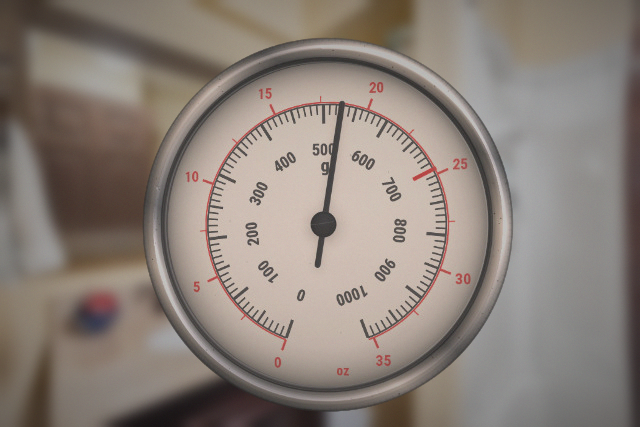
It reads 530 g
